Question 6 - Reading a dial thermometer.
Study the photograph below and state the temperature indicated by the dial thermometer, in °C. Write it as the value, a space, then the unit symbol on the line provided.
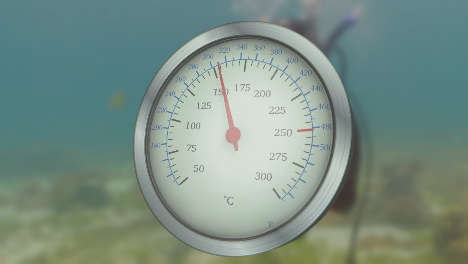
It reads 155 °C
